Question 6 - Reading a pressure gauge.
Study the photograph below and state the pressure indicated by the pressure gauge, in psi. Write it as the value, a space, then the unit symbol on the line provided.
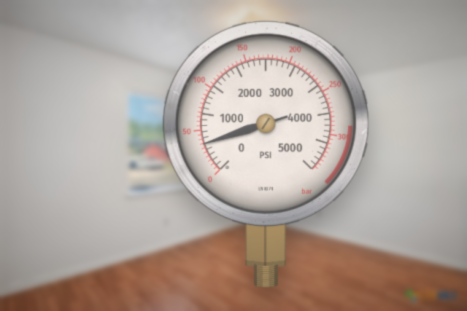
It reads 500 psi
